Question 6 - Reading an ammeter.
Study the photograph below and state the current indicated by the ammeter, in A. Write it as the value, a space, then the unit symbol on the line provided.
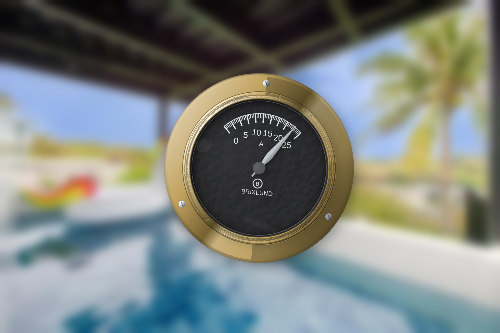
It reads 22.5 A
